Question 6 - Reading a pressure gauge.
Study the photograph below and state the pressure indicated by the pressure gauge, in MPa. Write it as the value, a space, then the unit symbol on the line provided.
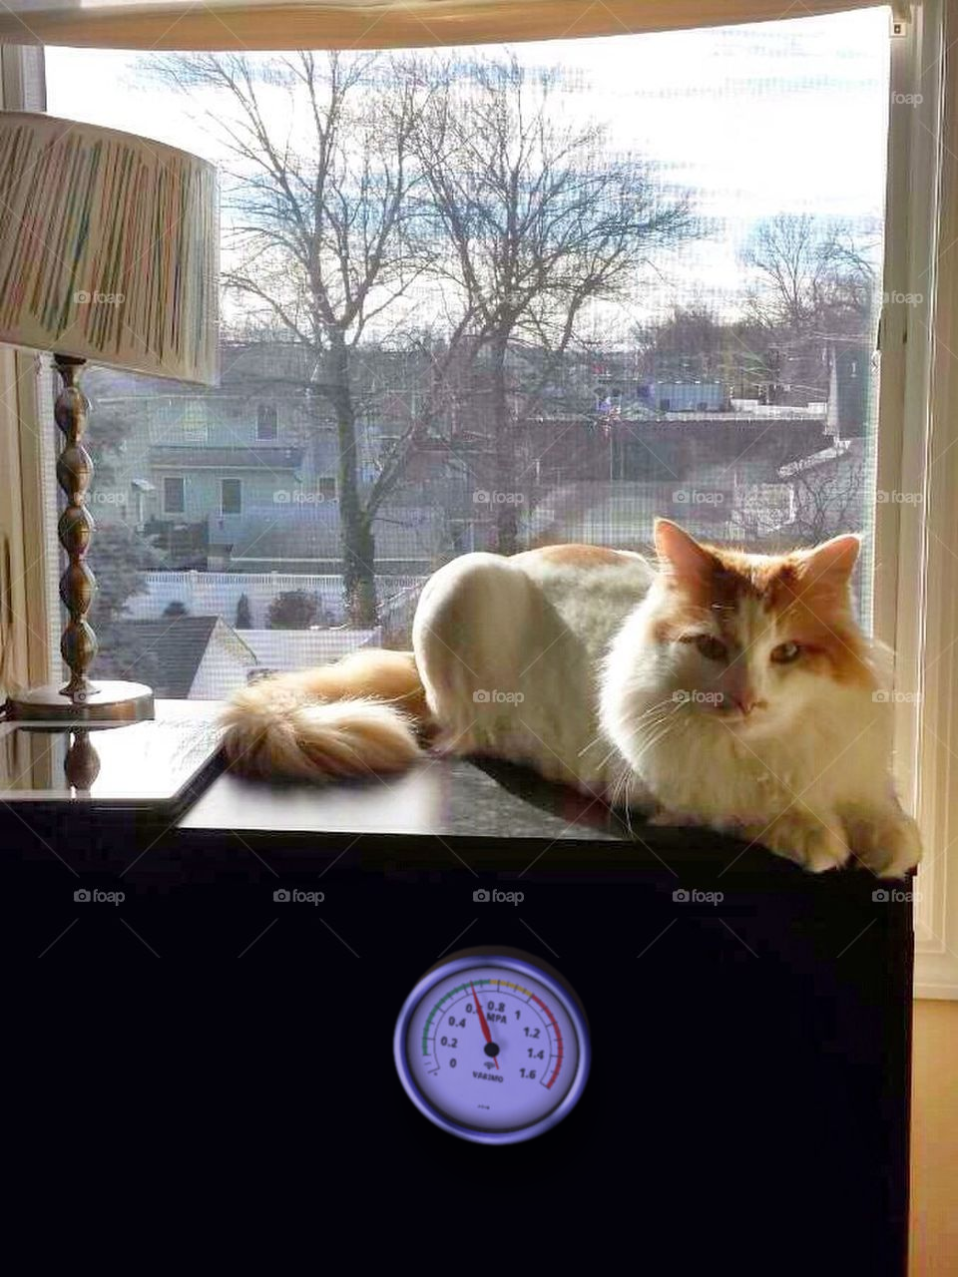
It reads 0.65 MPa
